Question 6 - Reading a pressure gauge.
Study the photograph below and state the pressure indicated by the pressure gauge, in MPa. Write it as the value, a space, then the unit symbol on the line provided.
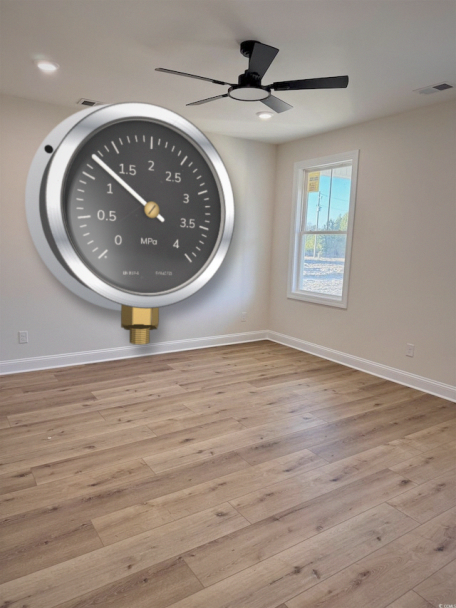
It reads 1.2 MPa
